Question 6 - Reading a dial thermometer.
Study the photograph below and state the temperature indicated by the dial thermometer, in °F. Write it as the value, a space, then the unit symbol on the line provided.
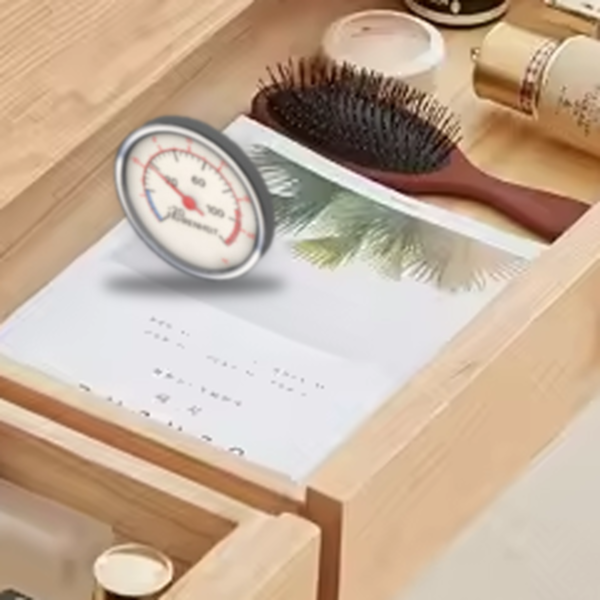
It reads 20 °F
